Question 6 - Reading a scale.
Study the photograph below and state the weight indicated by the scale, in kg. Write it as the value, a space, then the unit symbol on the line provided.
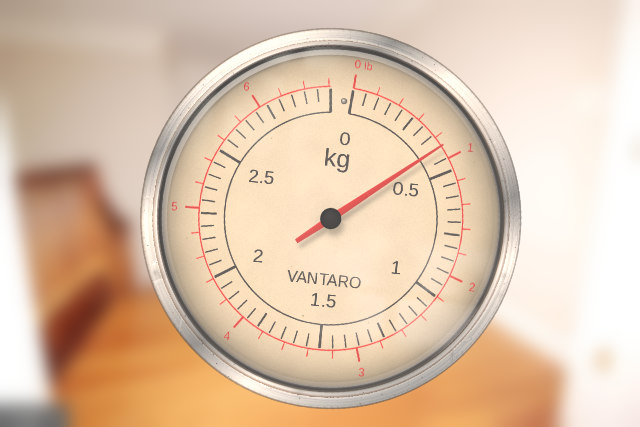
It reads 0.4 kg
